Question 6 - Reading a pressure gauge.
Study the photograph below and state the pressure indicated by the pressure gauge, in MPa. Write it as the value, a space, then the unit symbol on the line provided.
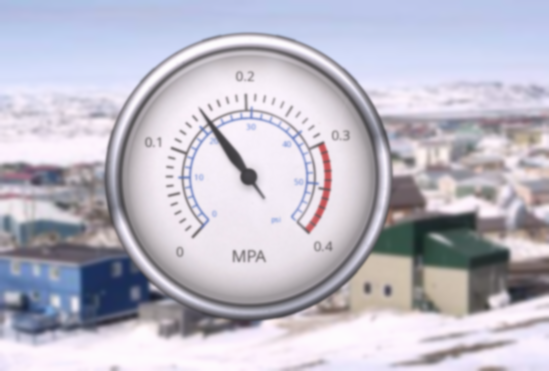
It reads 0.15 MPa
